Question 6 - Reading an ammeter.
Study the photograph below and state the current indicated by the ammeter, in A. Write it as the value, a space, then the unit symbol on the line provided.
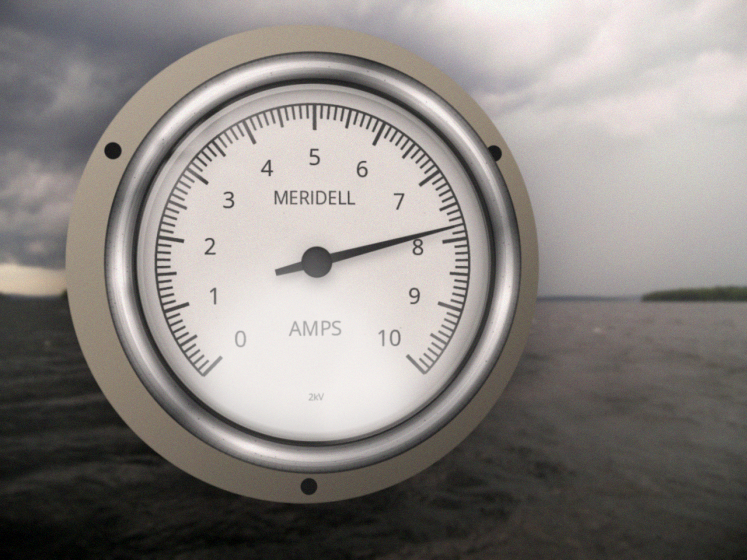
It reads 7.8 A
